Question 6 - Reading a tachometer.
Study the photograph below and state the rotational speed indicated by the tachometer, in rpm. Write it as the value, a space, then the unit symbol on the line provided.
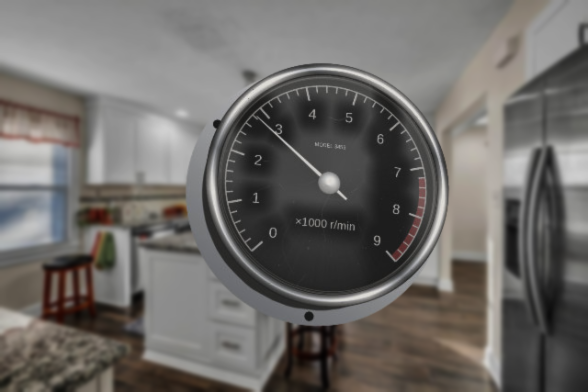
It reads 2800 rpm
